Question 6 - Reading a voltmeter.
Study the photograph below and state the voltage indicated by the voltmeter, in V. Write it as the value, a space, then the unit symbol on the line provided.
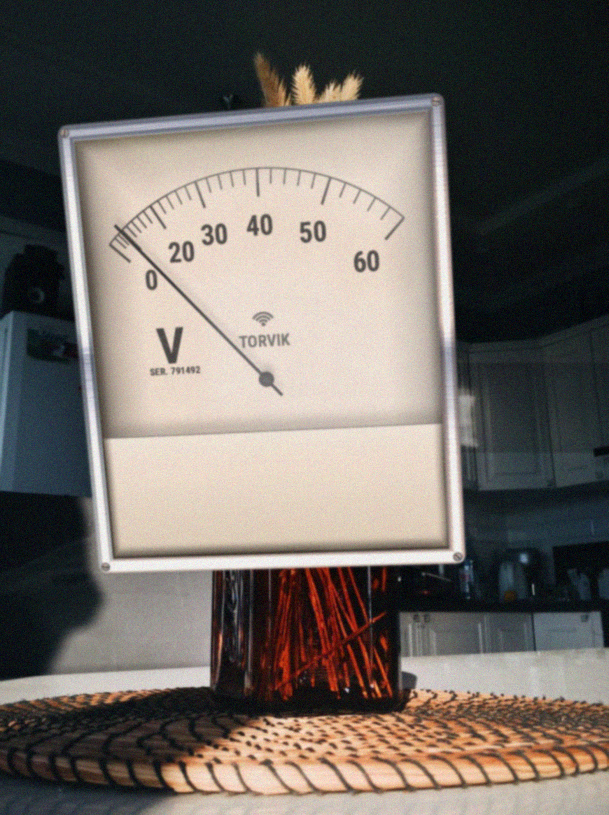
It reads 10 V
